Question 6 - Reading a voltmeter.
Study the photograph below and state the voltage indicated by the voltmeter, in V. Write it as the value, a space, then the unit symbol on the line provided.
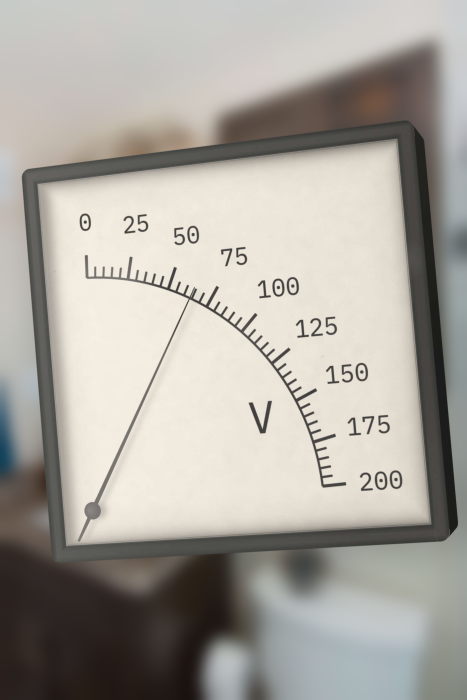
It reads 65 V
